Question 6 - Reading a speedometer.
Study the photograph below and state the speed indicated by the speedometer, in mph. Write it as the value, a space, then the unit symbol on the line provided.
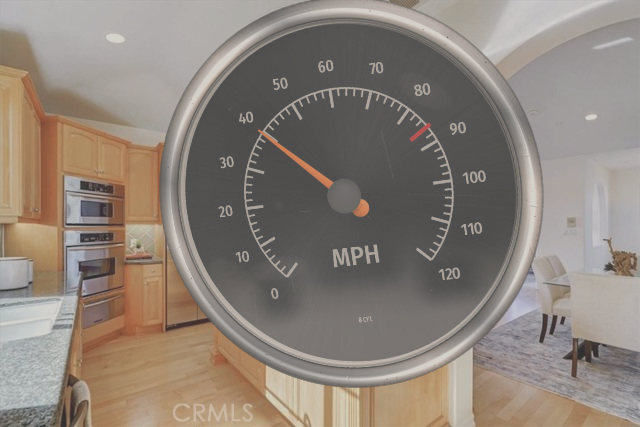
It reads 40 mph
